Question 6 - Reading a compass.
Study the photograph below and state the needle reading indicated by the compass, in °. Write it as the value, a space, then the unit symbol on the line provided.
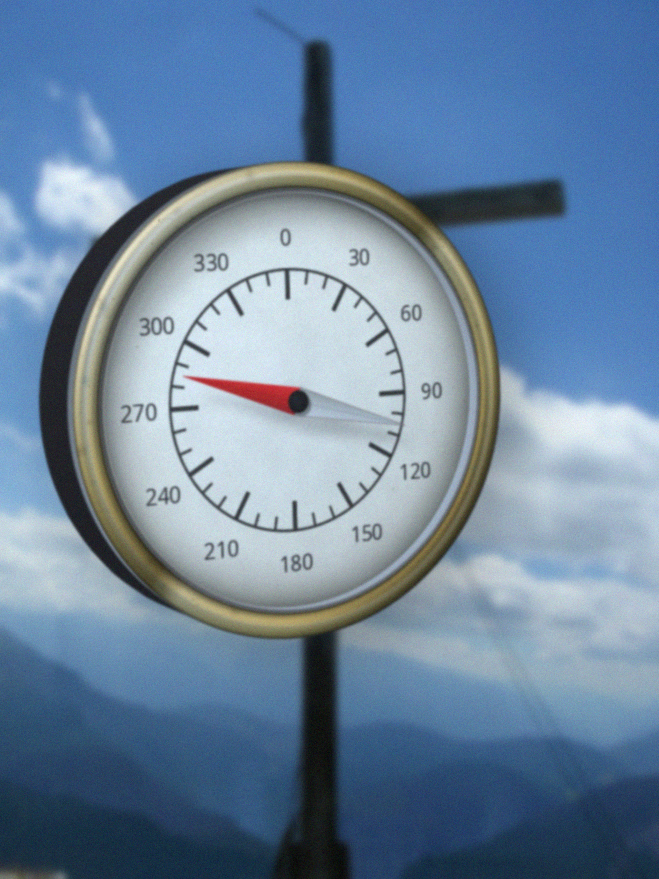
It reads 285 °
